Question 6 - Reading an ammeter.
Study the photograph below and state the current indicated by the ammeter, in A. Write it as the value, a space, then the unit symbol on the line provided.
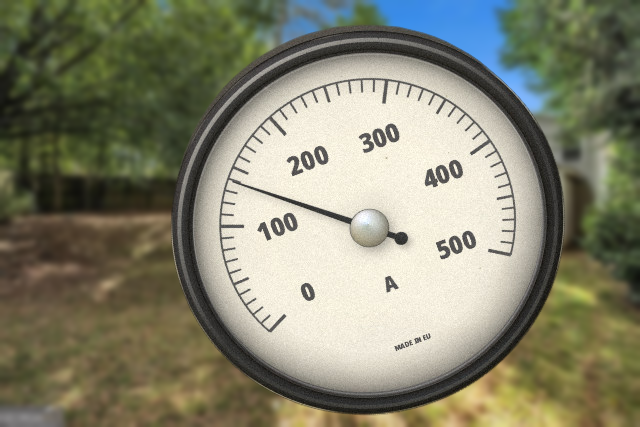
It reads 140 A
